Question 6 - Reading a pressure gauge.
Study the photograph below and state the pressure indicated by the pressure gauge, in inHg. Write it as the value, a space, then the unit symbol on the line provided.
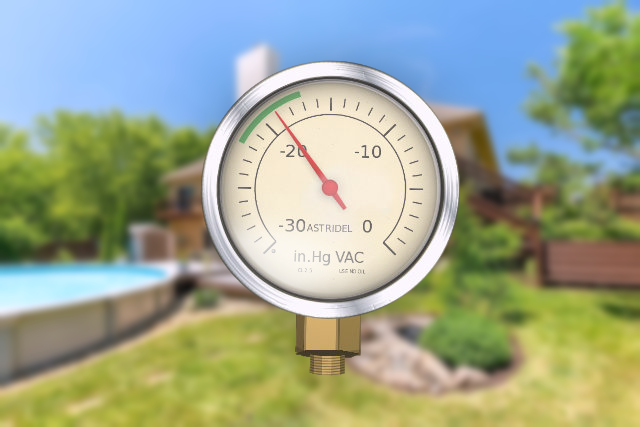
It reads -19 inHg
